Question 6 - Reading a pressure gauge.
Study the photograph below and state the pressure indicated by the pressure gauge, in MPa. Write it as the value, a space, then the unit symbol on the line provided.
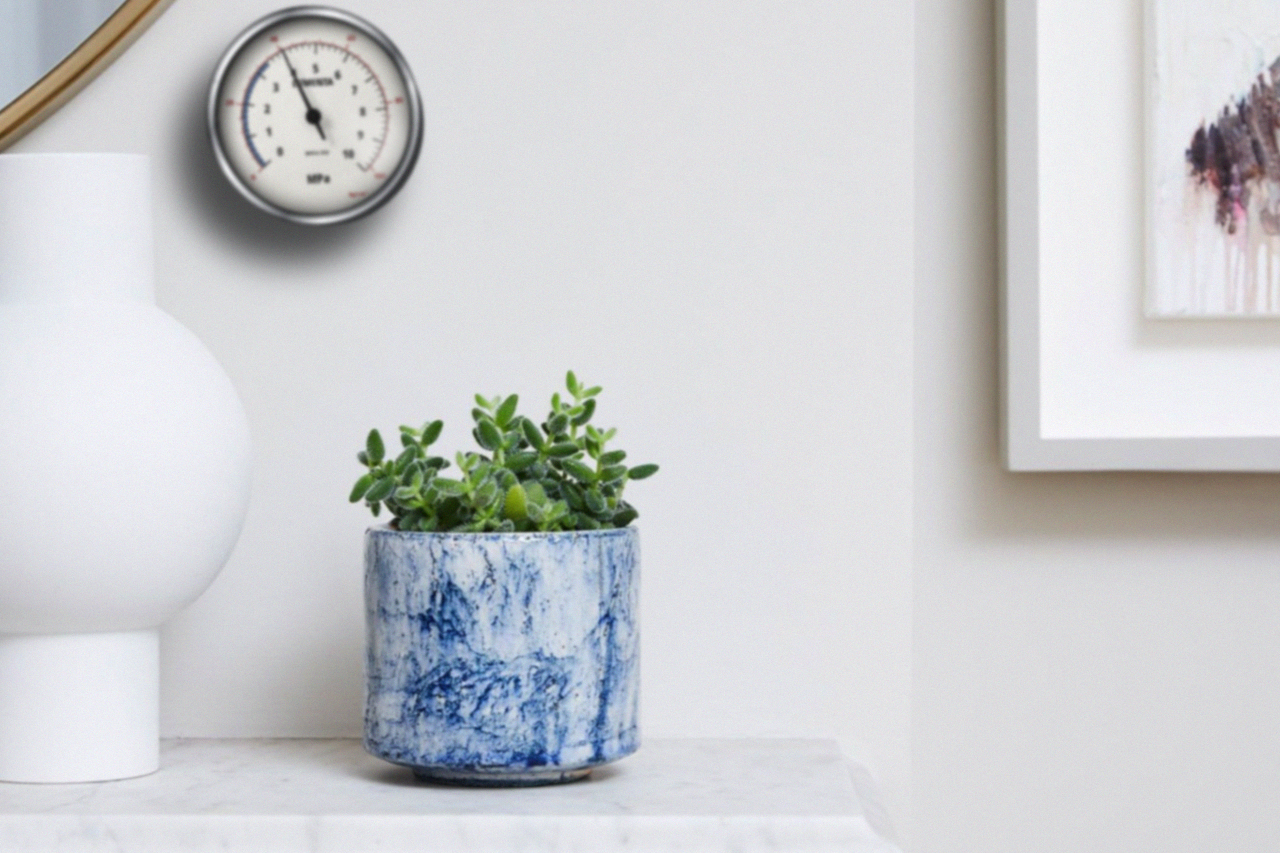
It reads 4 MPa
